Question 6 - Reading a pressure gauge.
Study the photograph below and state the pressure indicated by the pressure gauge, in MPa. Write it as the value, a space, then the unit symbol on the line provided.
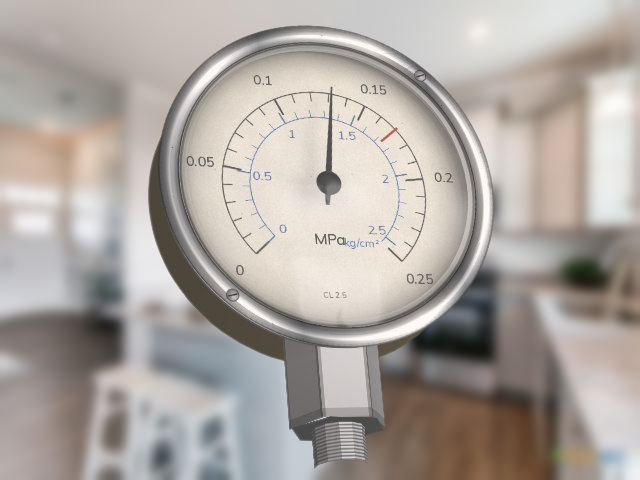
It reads 0.13 MPa
